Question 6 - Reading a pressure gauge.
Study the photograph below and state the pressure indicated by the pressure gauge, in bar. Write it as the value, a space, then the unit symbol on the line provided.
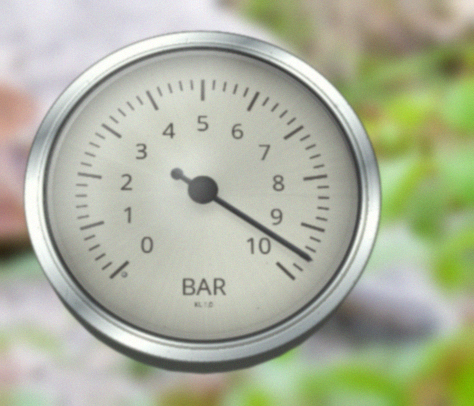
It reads 9.6 bar
